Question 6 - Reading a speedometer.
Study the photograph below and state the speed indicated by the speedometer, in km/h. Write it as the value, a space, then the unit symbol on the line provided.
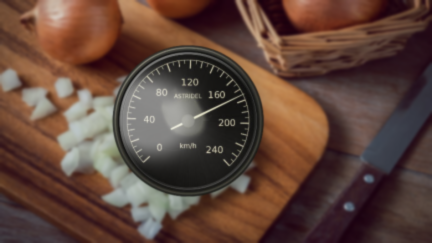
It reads 175 km/h
